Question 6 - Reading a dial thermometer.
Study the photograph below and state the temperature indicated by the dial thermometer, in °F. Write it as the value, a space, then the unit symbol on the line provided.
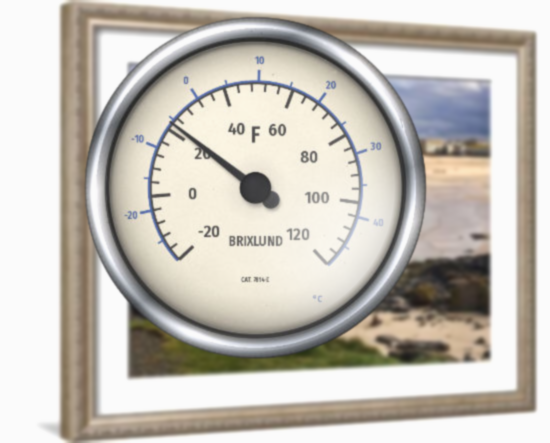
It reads 22 °F
